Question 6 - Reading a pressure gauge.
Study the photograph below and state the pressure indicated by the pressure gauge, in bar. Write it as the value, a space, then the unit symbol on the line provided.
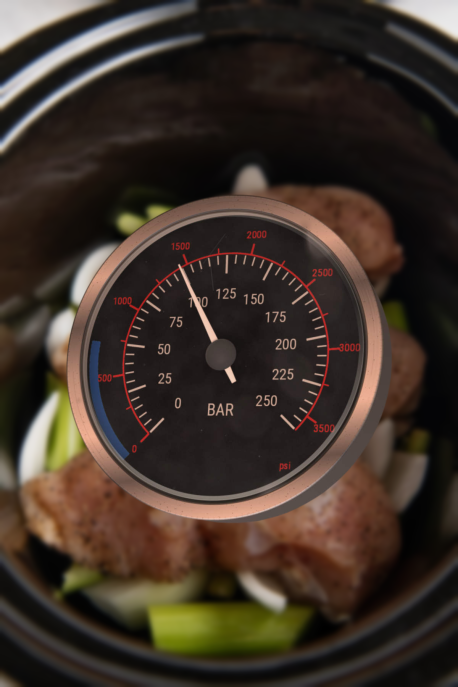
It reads 100 bar
